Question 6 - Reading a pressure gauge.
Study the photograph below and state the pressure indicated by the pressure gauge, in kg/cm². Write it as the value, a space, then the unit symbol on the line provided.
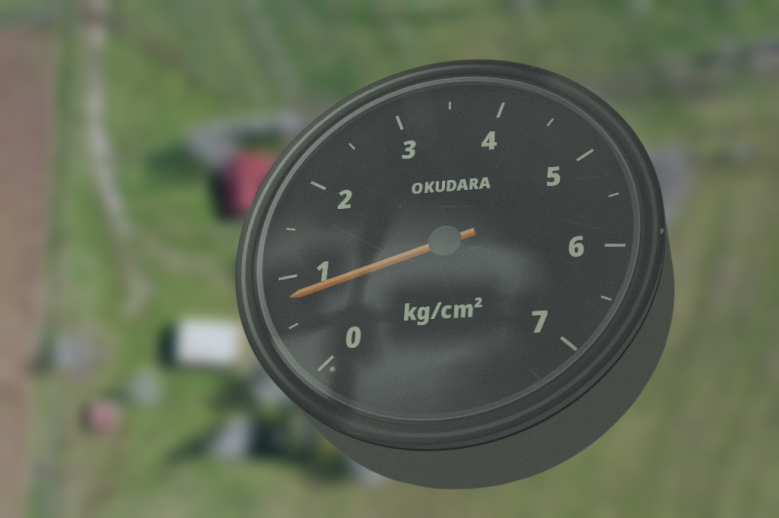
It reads 0.75 kg/cm²
